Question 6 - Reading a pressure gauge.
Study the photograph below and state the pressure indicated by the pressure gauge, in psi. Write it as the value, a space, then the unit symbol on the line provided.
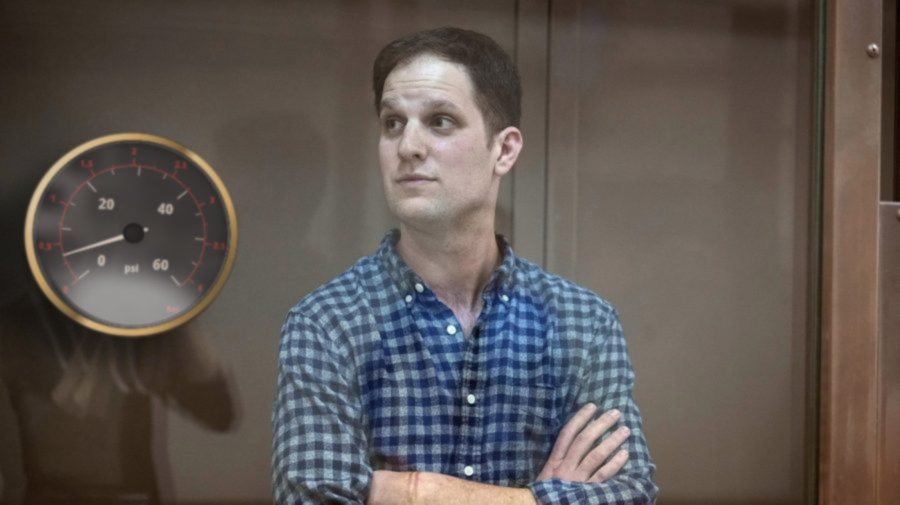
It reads 5 psi
